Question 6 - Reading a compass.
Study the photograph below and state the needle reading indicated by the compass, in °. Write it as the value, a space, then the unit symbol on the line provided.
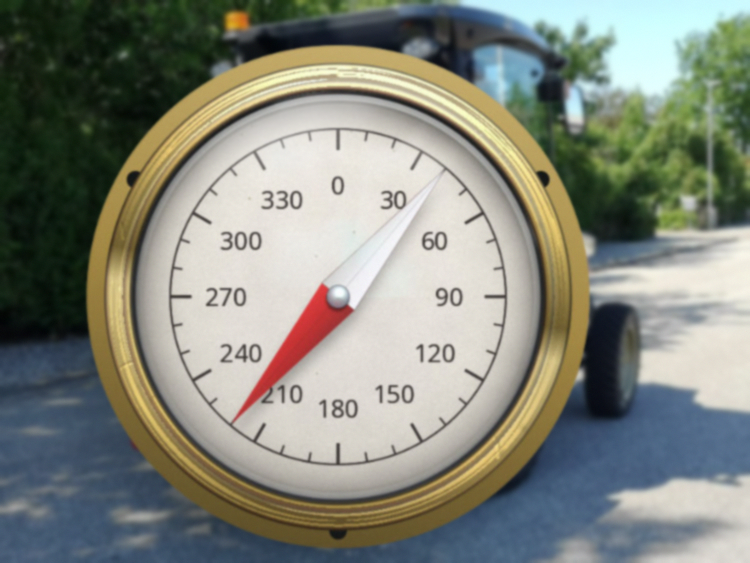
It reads 220 °
